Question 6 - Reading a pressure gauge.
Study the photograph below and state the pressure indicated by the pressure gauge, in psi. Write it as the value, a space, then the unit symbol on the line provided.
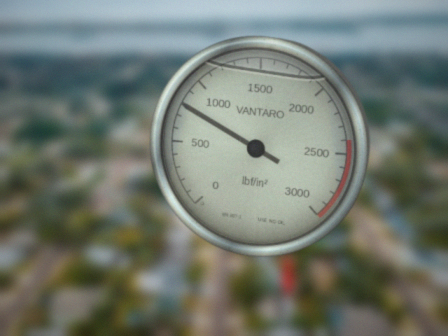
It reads 800 psi
